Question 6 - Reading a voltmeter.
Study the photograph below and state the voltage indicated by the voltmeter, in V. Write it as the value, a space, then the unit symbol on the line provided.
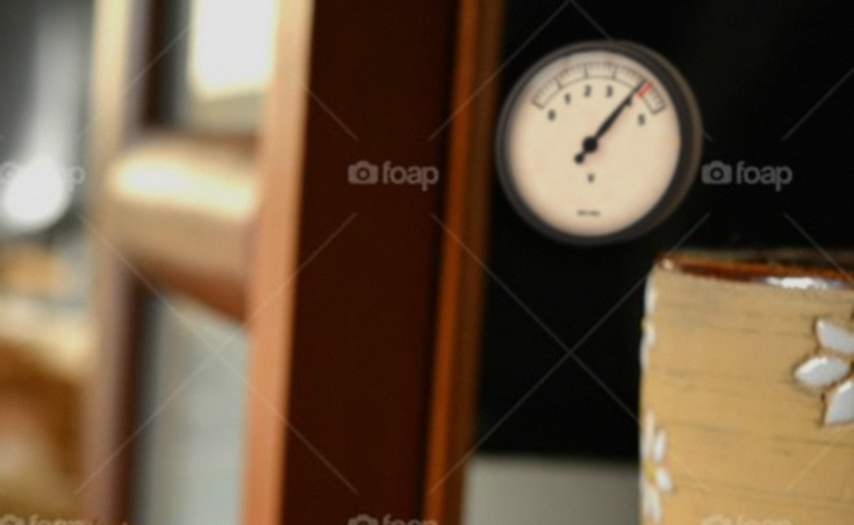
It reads 4 V
